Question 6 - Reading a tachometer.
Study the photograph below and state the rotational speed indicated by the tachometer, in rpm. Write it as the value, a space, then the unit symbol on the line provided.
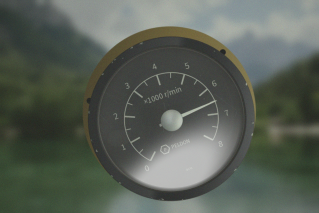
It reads 6500 rpm
